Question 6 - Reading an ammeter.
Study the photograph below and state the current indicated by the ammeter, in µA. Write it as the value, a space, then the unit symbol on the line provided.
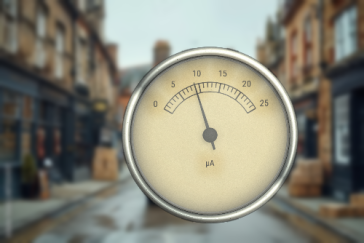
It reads 9 µA
